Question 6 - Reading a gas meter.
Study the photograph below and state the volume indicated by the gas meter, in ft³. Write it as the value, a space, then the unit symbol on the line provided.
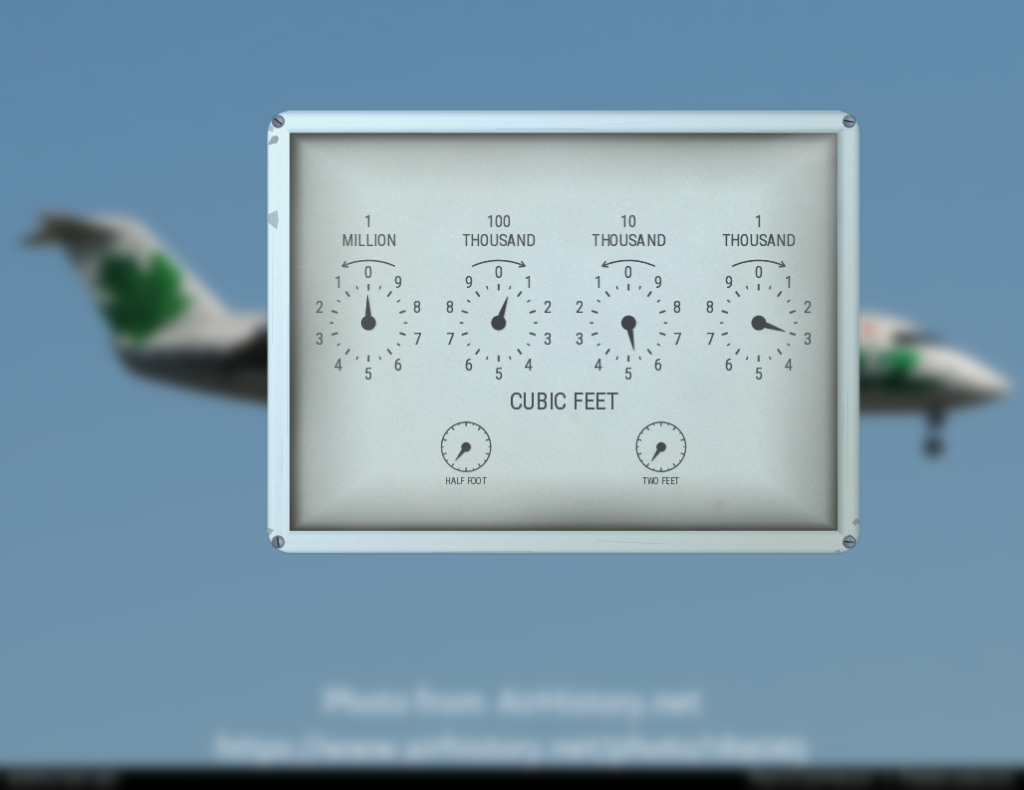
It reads 5300 ft³
